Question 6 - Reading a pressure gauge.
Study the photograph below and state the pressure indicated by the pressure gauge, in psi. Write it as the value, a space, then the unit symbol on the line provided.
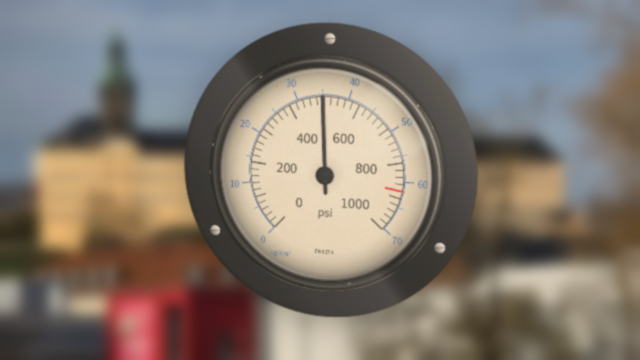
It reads 500 psi
